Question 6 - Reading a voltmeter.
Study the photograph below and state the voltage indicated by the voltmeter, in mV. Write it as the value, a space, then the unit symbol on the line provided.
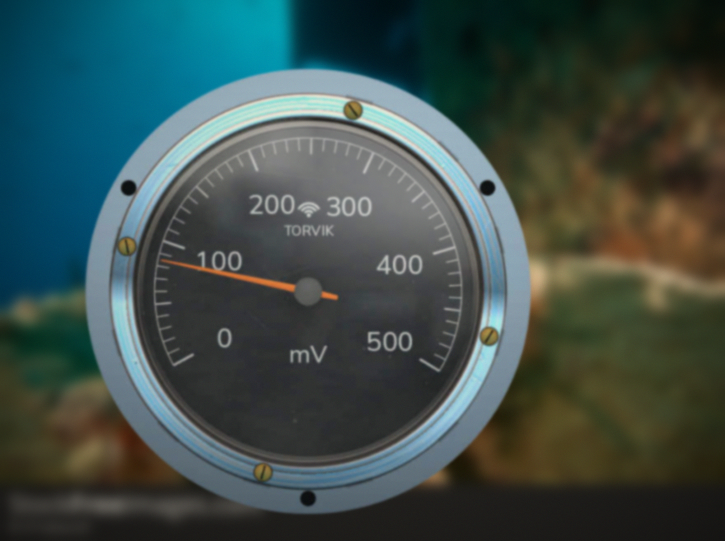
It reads 85 mV
